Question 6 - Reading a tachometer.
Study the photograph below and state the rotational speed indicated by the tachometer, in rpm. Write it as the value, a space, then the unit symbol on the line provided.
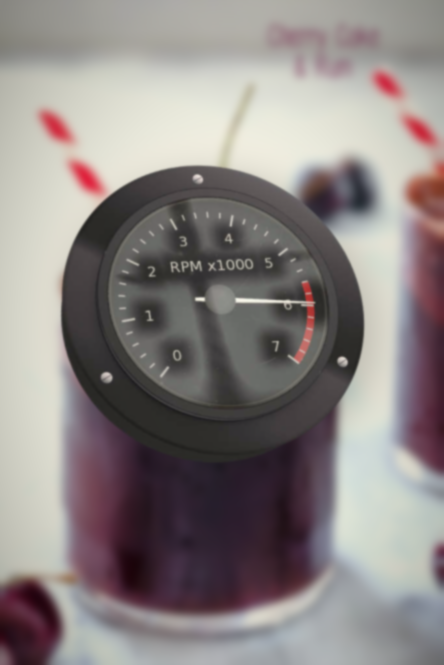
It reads 6000 rpm
